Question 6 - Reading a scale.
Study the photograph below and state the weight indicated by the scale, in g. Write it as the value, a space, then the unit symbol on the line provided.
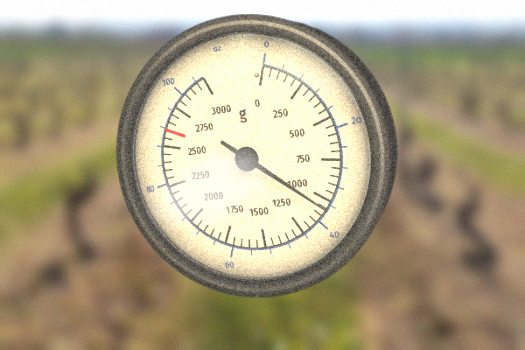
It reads 1050 g
